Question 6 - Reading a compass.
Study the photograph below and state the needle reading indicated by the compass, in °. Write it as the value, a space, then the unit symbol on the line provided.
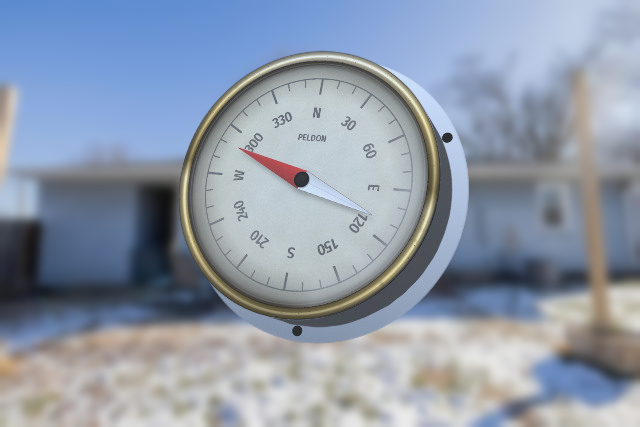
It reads 290 °
